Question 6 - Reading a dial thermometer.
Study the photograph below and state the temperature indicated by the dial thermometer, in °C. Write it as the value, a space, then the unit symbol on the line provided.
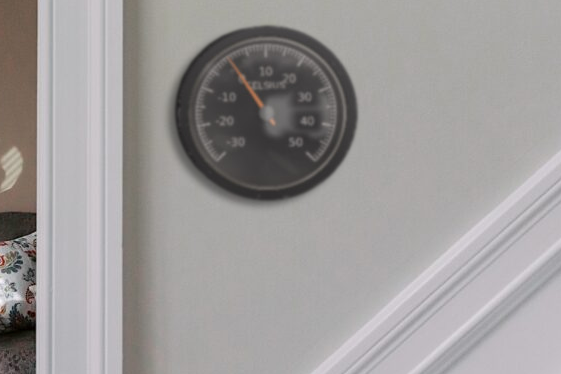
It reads 0 °C
